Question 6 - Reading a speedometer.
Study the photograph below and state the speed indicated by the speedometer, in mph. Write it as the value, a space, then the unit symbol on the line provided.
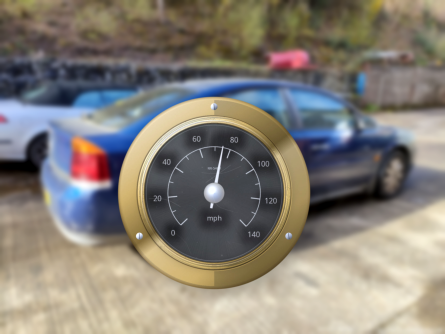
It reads 75 mph
